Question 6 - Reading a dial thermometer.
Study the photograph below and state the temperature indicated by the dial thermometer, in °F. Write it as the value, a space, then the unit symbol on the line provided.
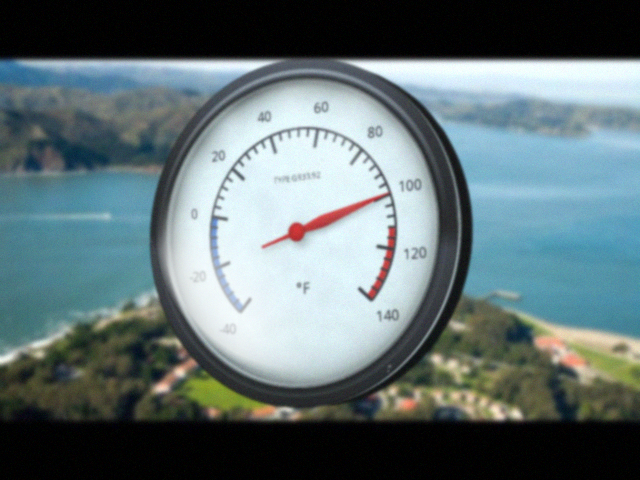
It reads 100 °F
